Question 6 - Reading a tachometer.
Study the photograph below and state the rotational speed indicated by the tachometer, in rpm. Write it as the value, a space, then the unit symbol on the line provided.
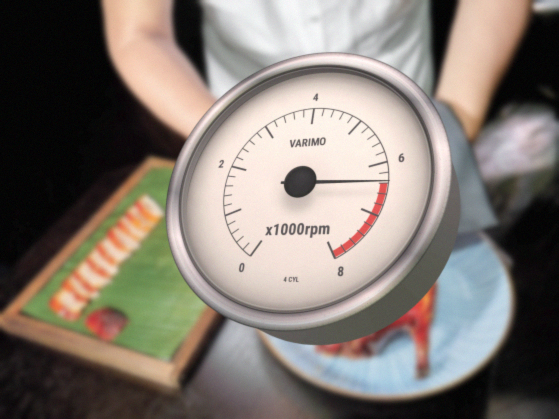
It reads 6400 rpm
